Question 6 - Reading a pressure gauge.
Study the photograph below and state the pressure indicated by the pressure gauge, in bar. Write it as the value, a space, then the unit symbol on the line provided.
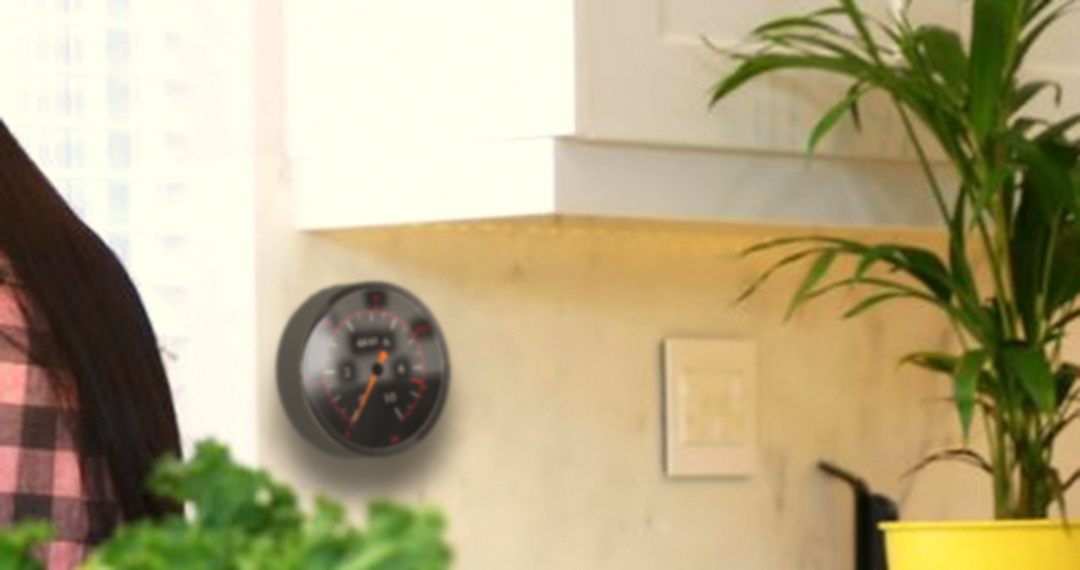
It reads 0 bar
